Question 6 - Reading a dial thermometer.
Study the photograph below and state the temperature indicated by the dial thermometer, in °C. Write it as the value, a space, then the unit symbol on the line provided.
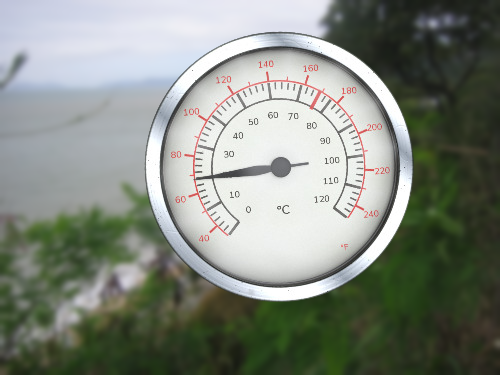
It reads 20 °C
